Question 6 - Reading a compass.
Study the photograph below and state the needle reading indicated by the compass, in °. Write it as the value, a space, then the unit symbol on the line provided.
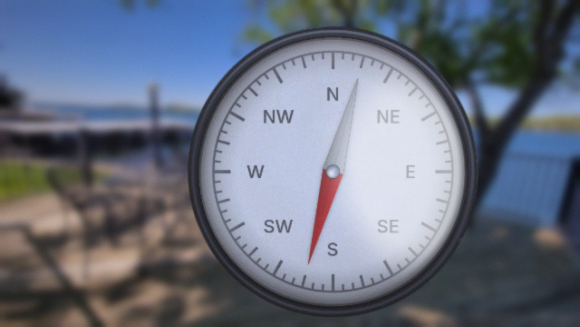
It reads 195 °
